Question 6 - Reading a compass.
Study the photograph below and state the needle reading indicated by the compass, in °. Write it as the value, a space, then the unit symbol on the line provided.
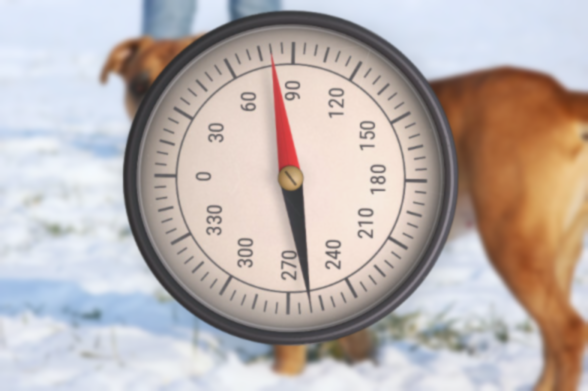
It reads 80 °
